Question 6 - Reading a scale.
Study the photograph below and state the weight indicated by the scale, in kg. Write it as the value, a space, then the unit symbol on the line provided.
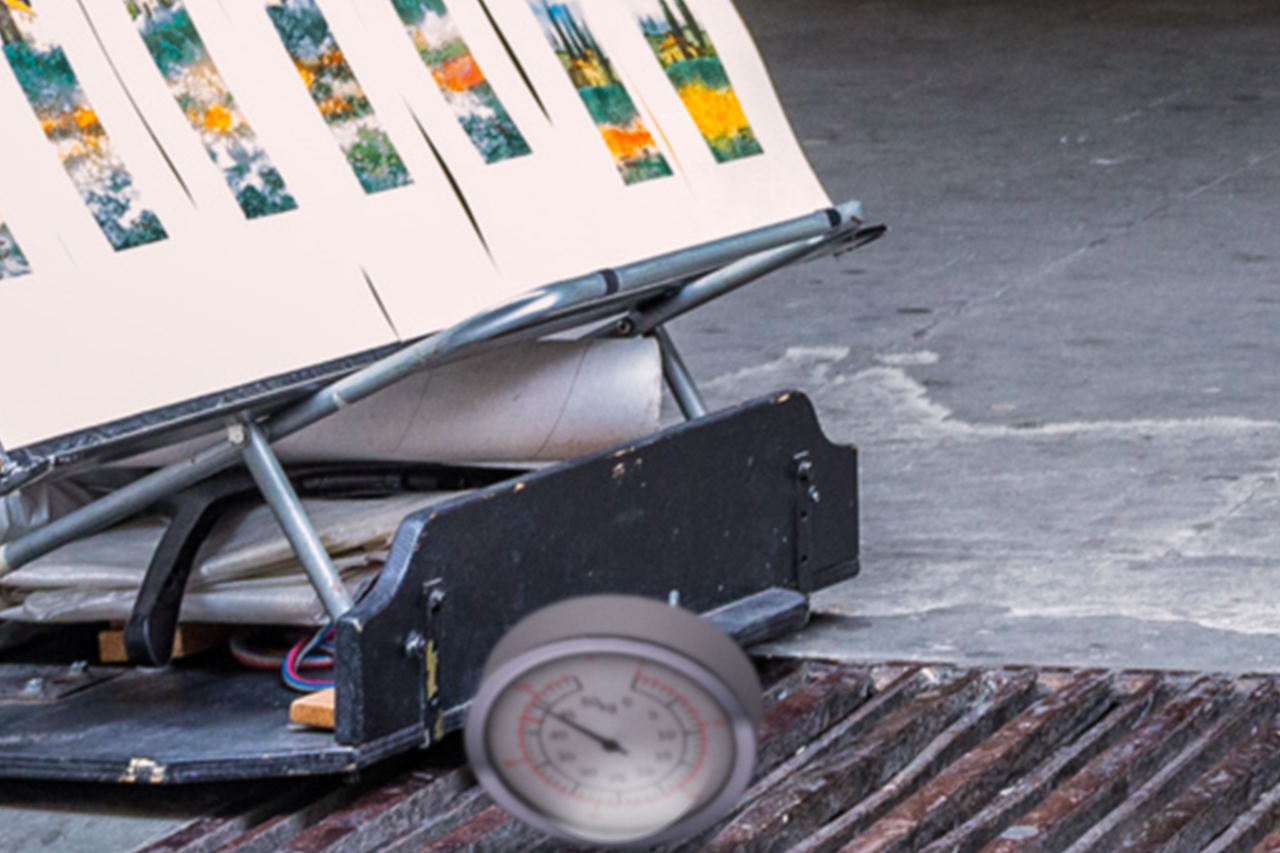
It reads 45 kg
